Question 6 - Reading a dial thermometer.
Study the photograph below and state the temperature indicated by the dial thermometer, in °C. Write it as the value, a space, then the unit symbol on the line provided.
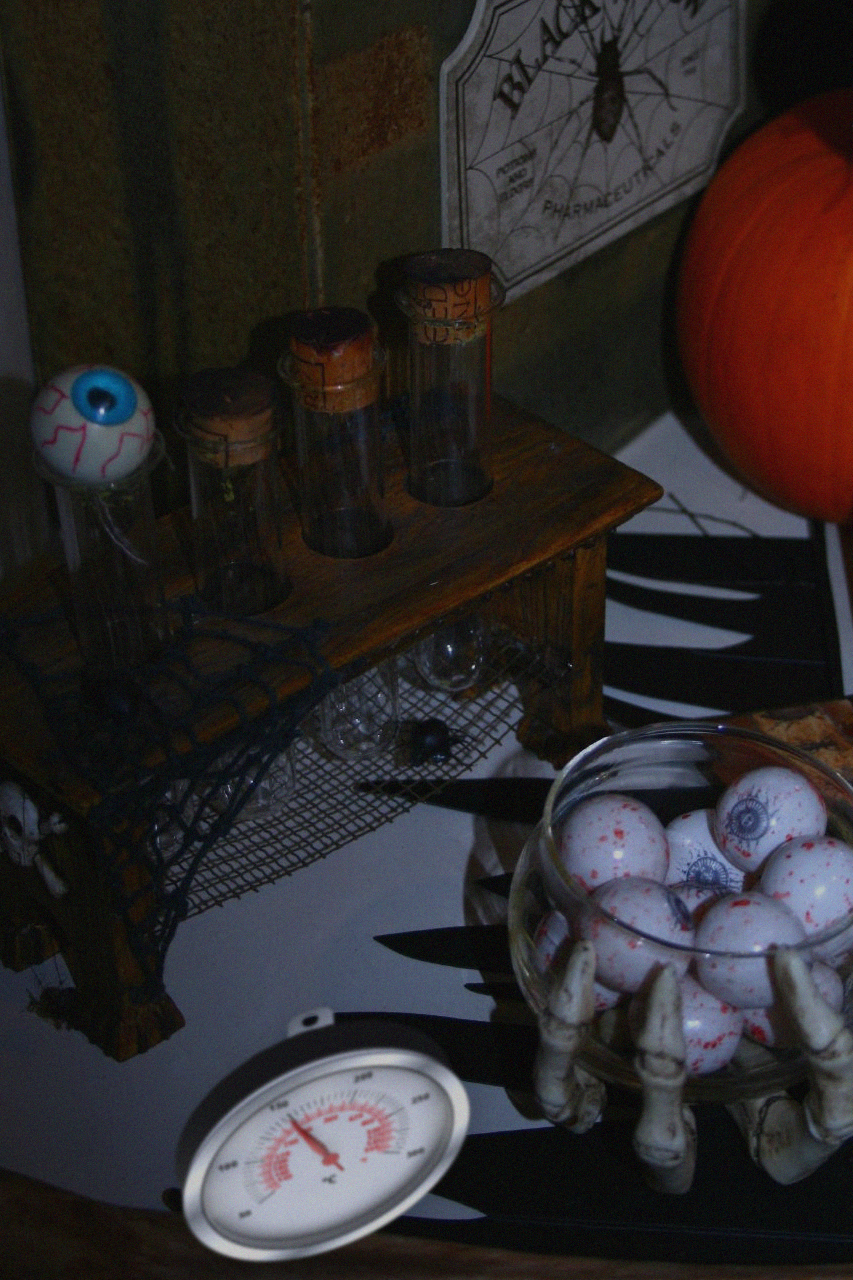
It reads 150 °C
